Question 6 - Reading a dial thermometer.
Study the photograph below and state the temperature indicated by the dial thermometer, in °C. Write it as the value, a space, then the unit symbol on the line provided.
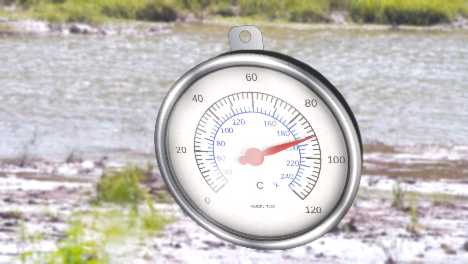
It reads 90 °C
